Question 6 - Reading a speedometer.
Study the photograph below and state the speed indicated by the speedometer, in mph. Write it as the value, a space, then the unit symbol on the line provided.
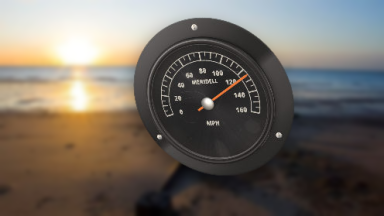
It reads 125 mph
